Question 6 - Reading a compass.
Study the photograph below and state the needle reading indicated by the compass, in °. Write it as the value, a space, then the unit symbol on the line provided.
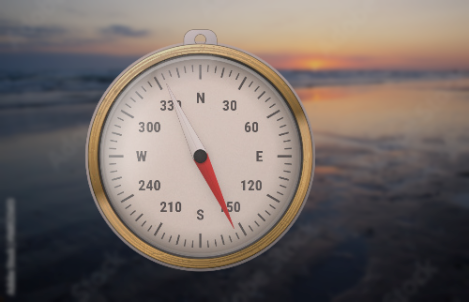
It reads 155 °
